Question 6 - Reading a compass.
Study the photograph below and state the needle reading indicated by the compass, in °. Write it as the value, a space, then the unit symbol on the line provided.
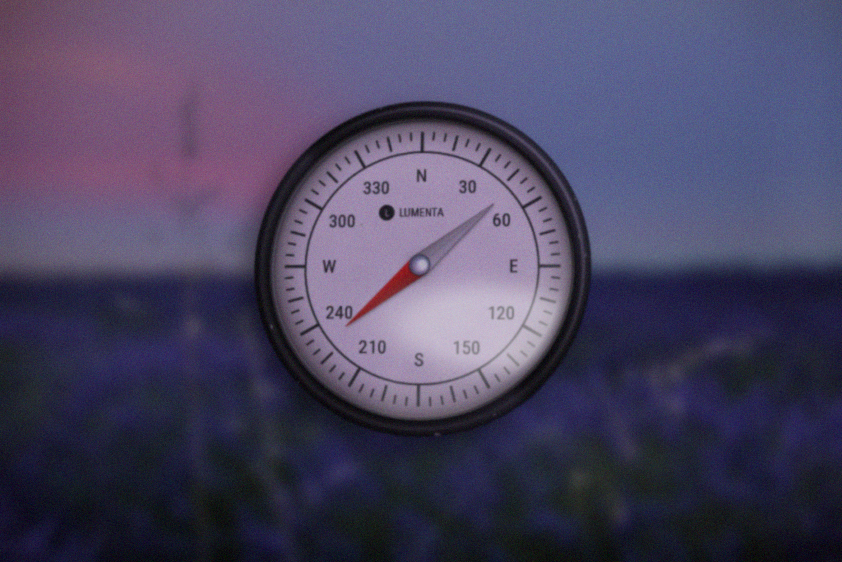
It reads 230 °
